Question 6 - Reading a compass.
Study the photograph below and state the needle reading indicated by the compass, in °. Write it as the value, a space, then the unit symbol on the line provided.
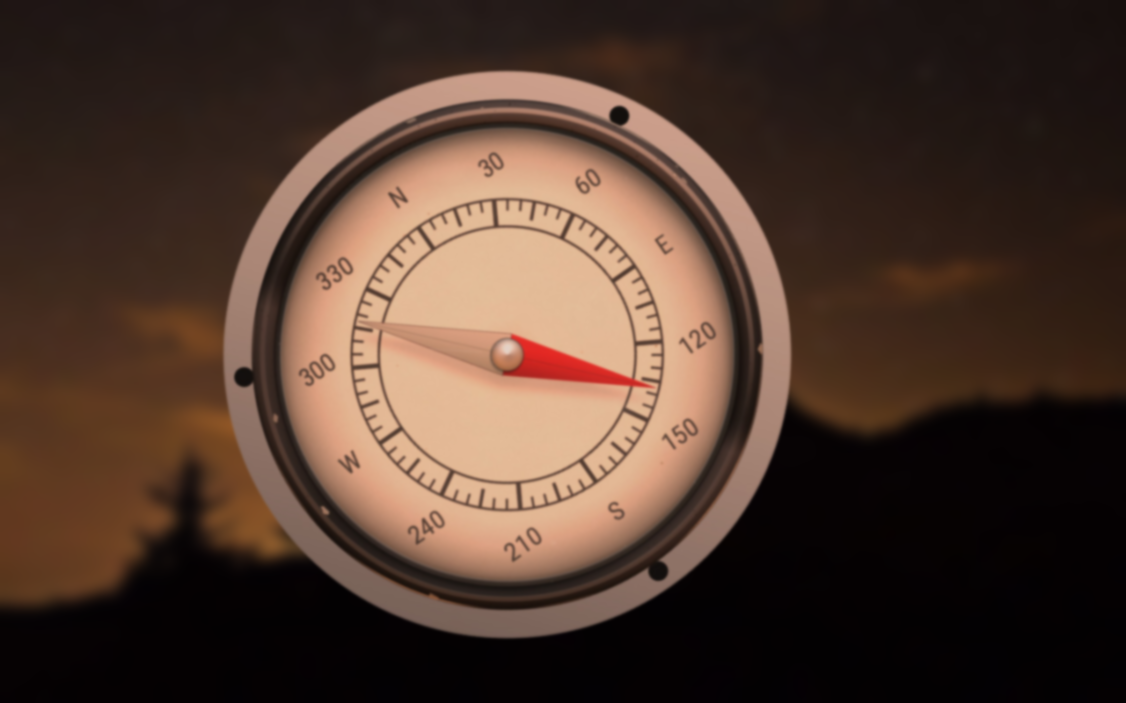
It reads 137.5 °
